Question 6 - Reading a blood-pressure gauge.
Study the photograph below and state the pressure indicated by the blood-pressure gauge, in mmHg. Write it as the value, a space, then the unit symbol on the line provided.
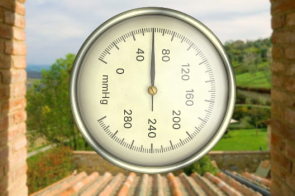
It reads 60 mmHg
